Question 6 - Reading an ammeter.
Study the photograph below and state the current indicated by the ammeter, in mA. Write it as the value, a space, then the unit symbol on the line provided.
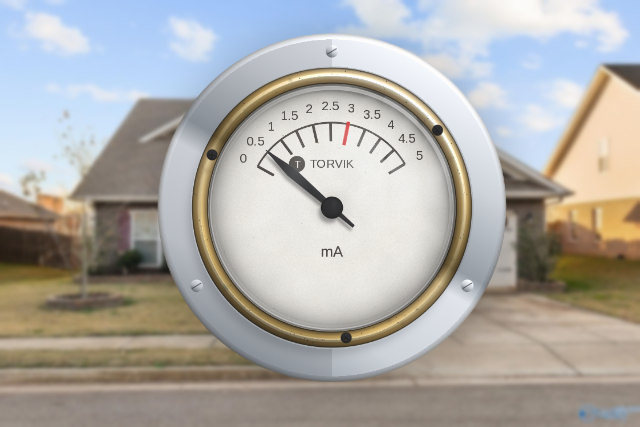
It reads 0.5 mA
